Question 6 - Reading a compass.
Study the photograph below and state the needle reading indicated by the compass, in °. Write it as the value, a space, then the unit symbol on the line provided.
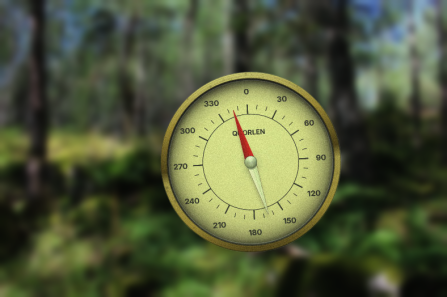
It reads 345 °
